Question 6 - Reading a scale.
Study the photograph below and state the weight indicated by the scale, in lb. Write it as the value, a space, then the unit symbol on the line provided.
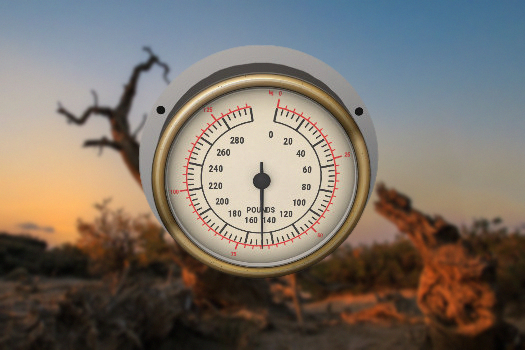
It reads 148 lb
